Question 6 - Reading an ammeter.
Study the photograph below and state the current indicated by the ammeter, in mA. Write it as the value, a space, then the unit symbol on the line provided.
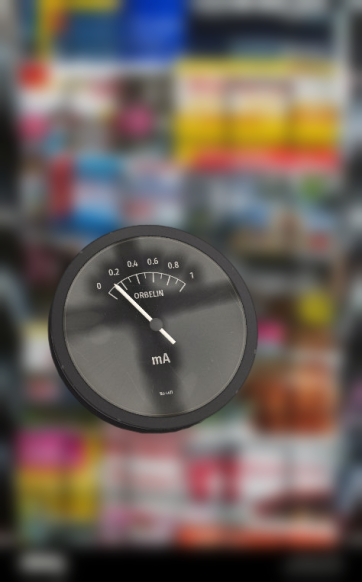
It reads 0.1 mA
